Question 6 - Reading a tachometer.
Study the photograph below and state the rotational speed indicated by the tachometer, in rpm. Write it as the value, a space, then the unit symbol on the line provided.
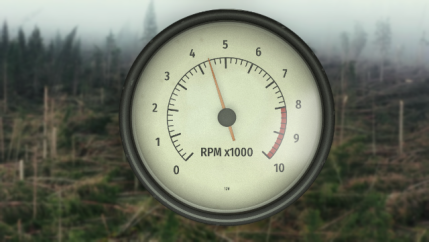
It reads 4400 rpm
